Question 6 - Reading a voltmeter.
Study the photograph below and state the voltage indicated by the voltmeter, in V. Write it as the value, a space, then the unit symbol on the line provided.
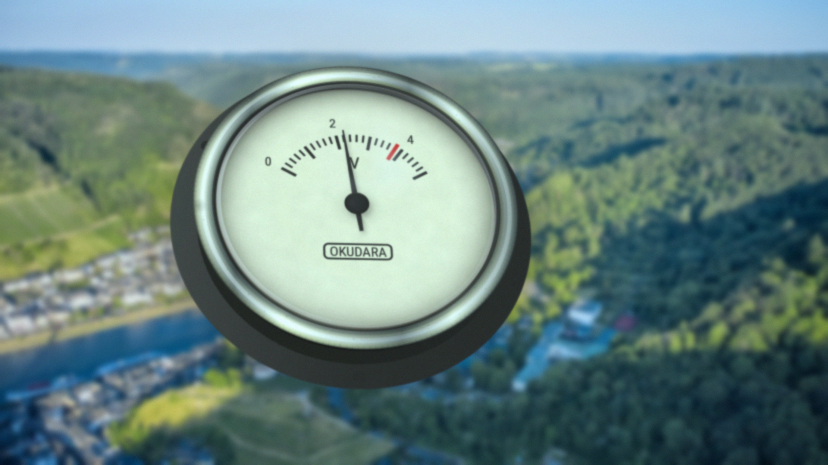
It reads 2.2 V
